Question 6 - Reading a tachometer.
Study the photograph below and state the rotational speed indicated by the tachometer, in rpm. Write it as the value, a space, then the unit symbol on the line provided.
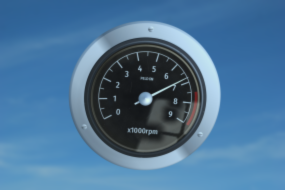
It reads 6750 rpm
